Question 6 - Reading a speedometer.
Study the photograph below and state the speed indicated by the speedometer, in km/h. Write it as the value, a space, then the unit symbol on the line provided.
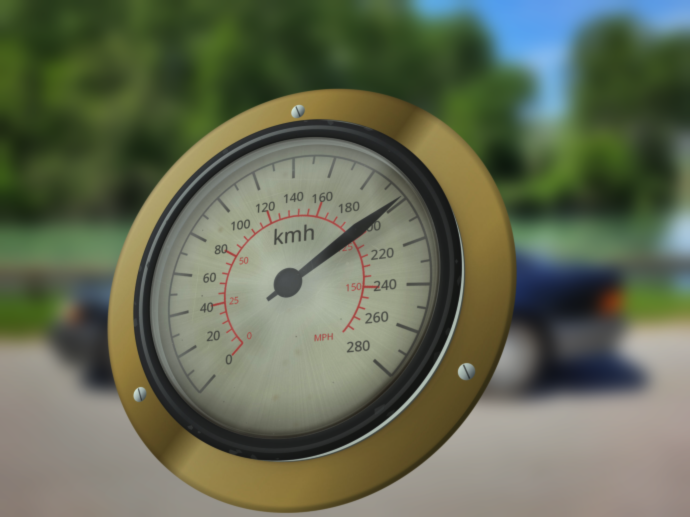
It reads 200 km/h
